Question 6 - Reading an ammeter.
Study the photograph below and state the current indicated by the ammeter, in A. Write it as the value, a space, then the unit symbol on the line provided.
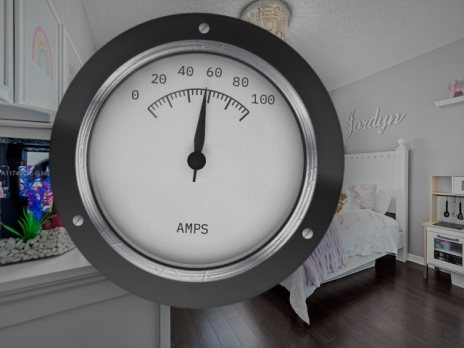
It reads 56 A
